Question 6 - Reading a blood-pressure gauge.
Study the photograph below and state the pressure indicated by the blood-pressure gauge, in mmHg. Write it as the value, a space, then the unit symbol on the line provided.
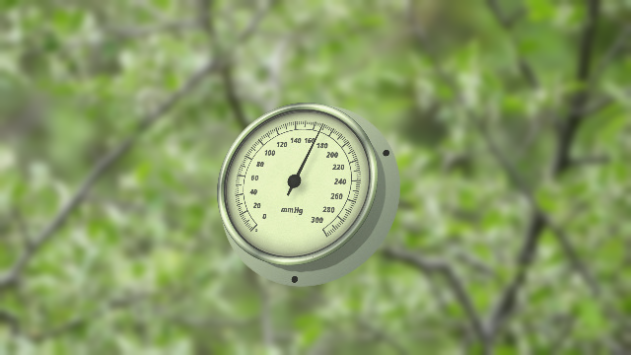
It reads 170 mmHg
